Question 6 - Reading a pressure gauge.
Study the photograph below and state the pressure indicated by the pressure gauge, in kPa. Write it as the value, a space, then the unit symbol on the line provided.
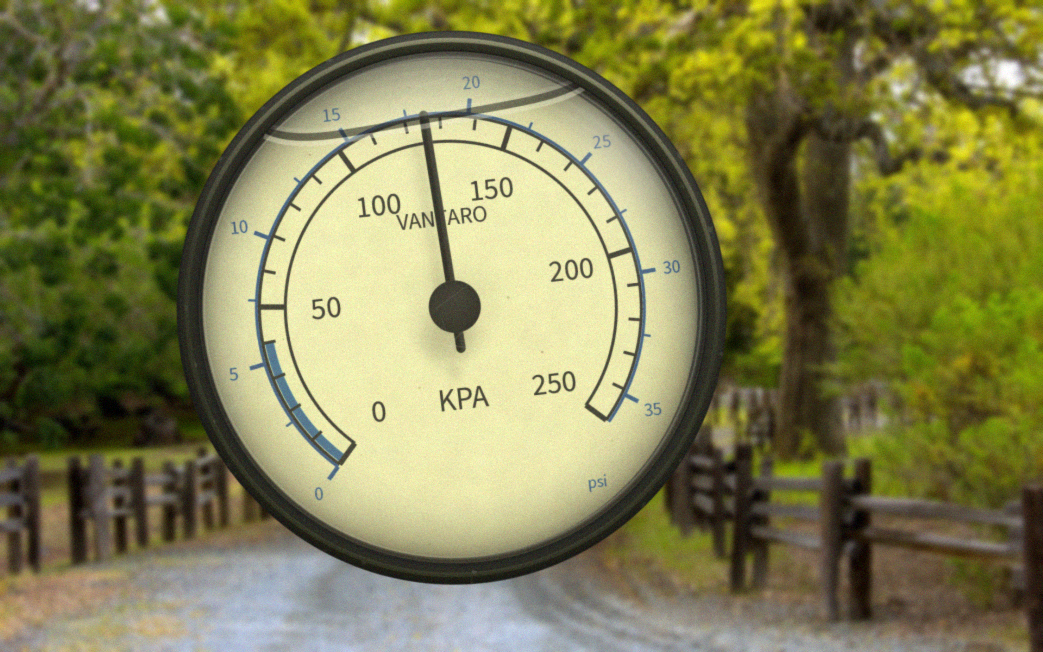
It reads 125 kPa
